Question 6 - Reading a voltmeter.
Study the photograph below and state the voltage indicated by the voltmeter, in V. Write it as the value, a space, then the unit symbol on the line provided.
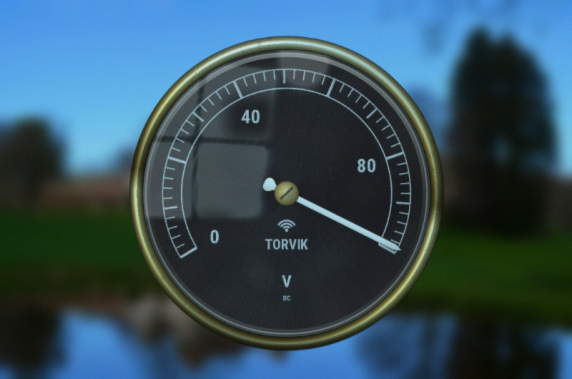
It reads 99 V
